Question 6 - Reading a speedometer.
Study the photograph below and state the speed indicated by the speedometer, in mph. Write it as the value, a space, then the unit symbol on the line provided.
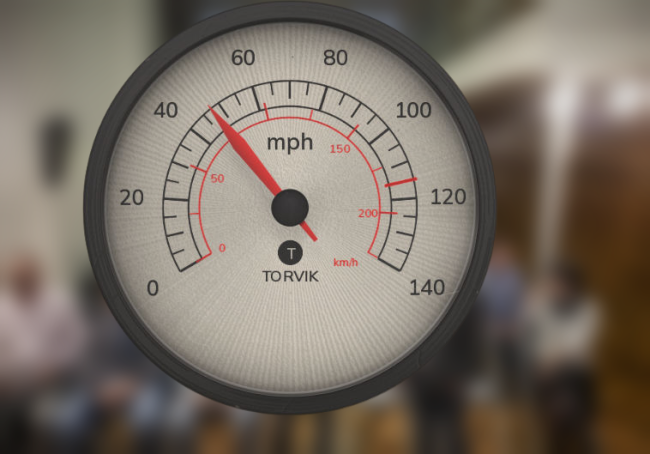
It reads 47.5 mph
